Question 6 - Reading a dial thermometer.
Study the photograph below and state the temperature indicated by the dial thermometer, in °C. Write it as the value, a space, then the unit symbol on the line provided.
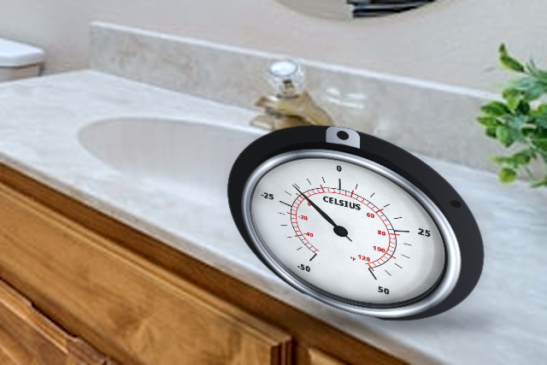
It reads -15 °C
